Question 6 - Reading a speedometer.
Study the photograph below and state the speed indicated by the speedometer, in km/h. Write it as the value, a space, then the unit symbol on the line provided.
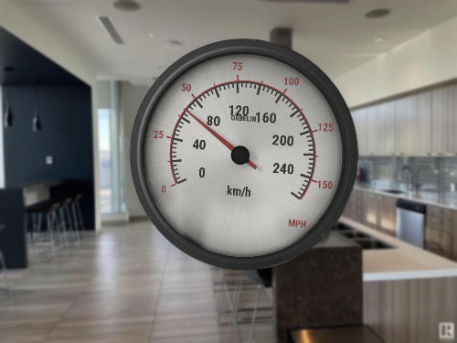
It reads 68 km/h
